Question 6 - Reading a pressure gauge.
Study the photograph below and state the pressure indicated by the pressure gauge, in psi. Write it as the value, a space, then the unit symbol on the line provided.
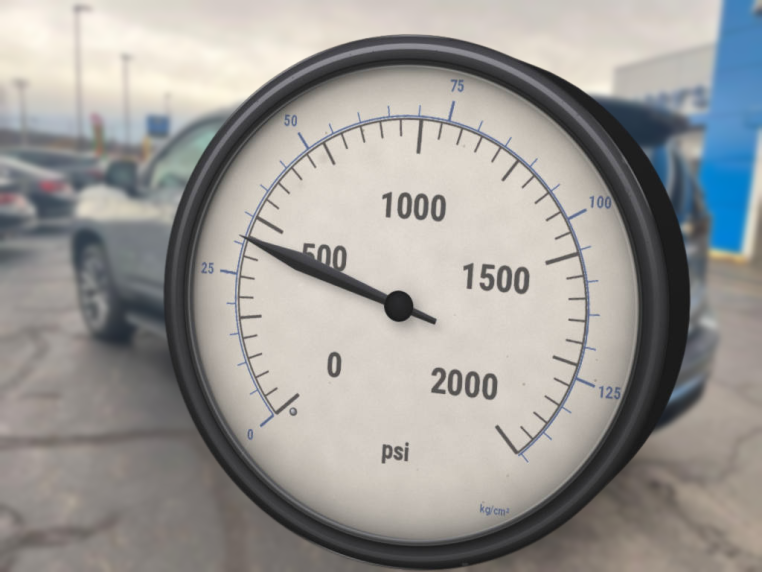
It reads 450 psi
